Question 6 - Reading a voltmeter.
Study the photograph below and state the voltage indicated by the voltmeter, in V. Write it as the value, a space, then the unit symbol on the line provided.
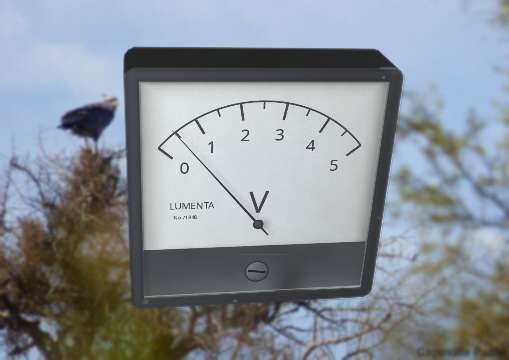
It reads 0.5 V
